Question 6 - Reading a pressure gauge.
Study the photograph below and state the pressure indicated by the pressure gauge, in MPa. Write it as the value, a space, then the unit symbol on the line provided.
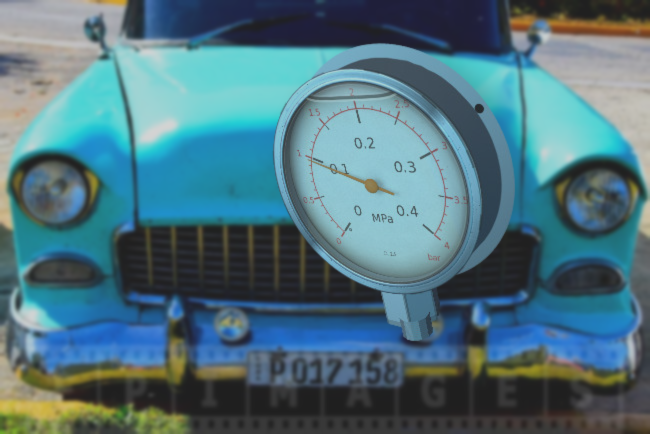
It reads 0.1 MPa
